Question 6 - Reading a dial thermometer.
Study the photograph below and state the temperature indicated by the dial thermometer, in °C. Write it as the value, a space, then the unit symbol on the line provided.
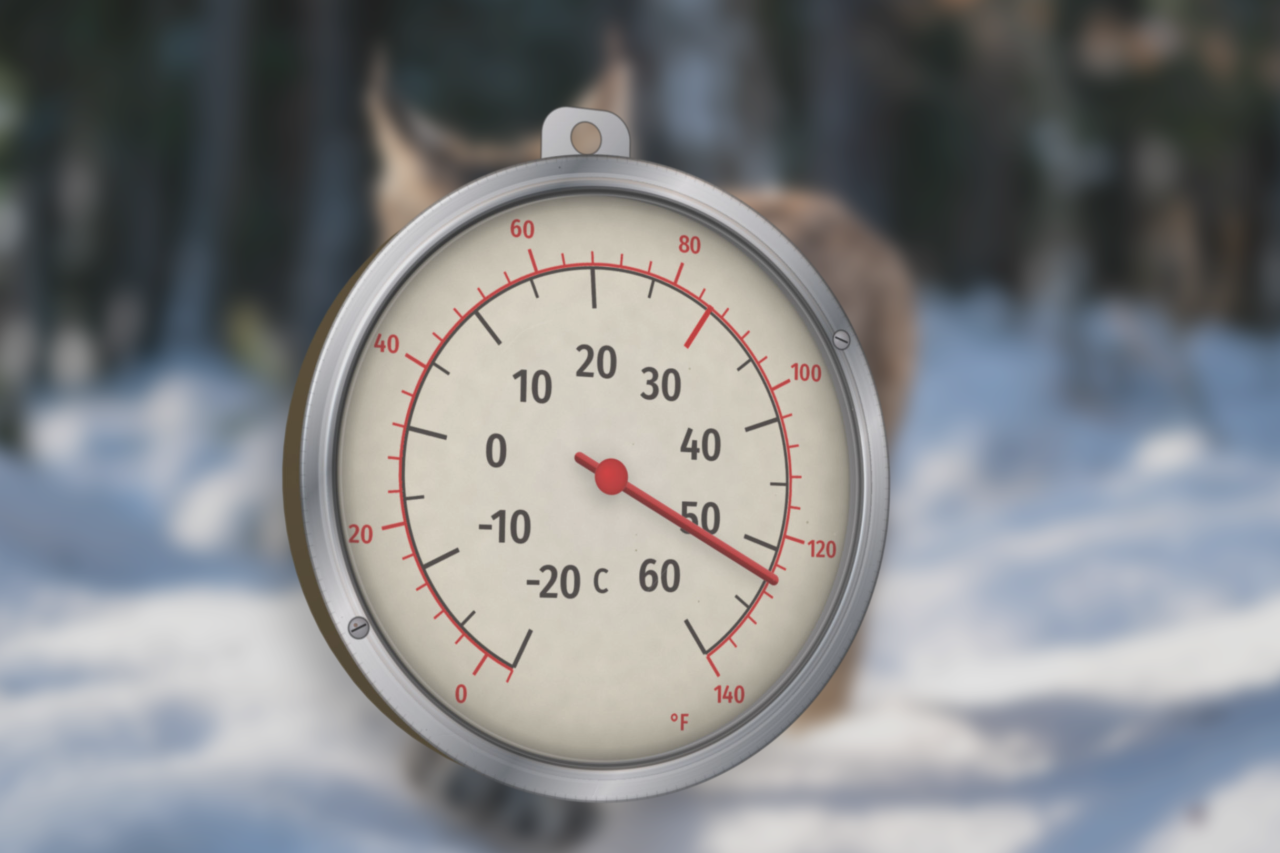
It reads 52.5 °C
